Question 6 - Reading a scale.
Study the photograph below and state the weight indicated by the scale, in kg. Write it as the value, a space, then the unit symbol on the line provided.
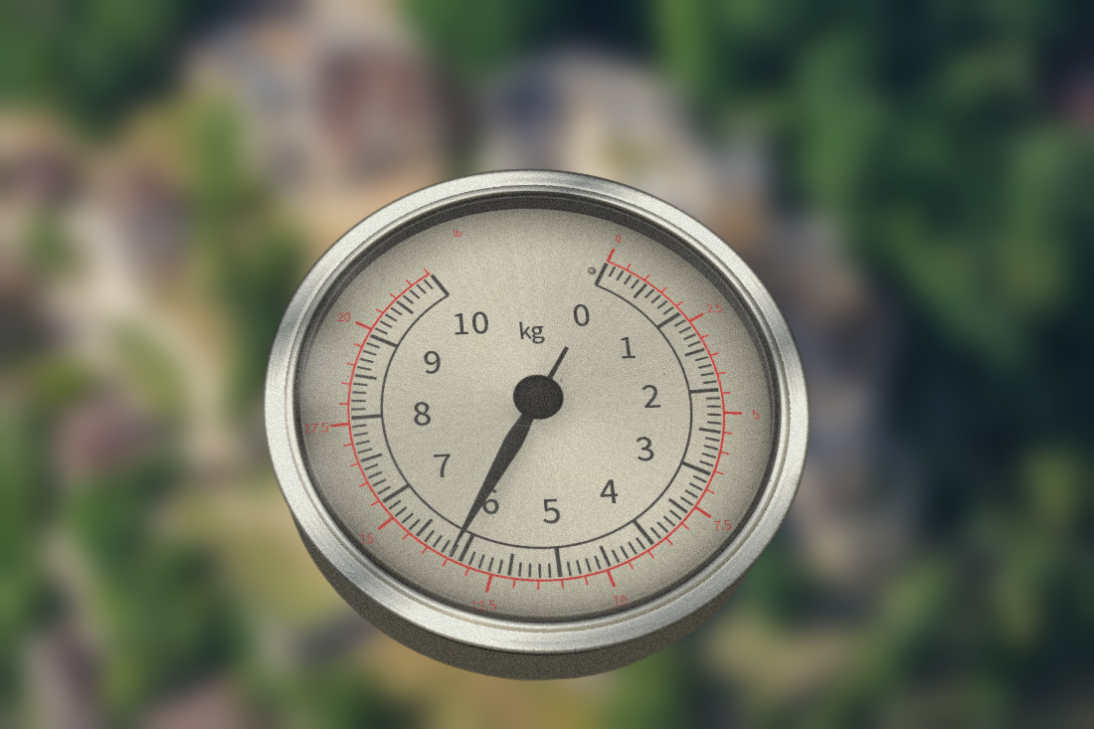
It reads 6.1 kg
